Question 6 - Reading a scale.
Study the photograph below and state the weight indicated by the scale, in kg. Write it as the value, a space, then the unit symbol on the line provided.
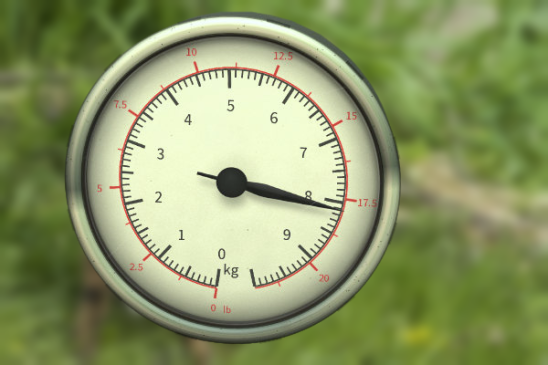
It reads 8.1 kg
